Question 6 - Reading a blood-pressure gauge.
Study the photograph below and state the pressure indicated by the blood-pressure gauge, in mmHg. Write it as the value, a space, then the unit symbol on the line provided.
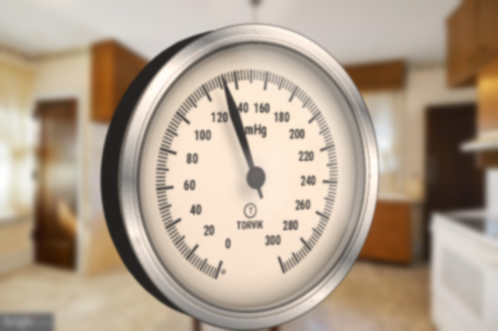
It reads 130 mmHg
